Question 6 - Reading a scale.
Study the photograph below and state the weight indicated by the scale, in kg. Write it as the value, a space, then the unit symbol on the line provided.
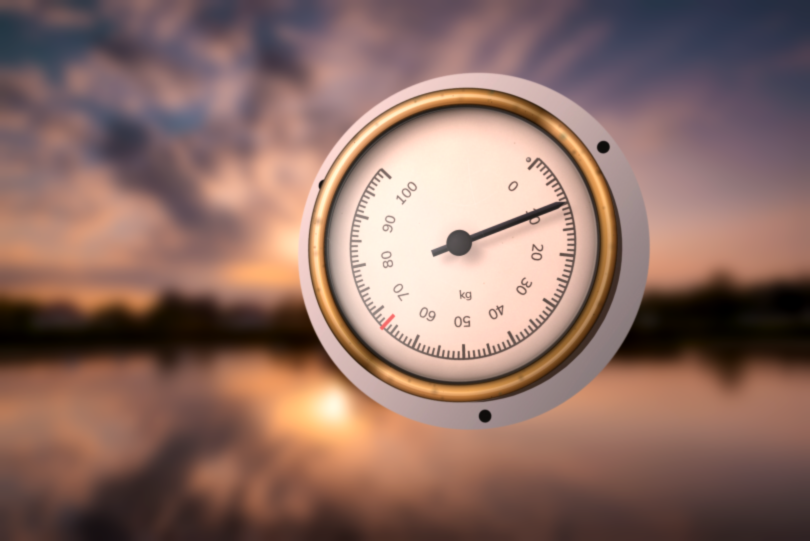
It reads 10 kg
